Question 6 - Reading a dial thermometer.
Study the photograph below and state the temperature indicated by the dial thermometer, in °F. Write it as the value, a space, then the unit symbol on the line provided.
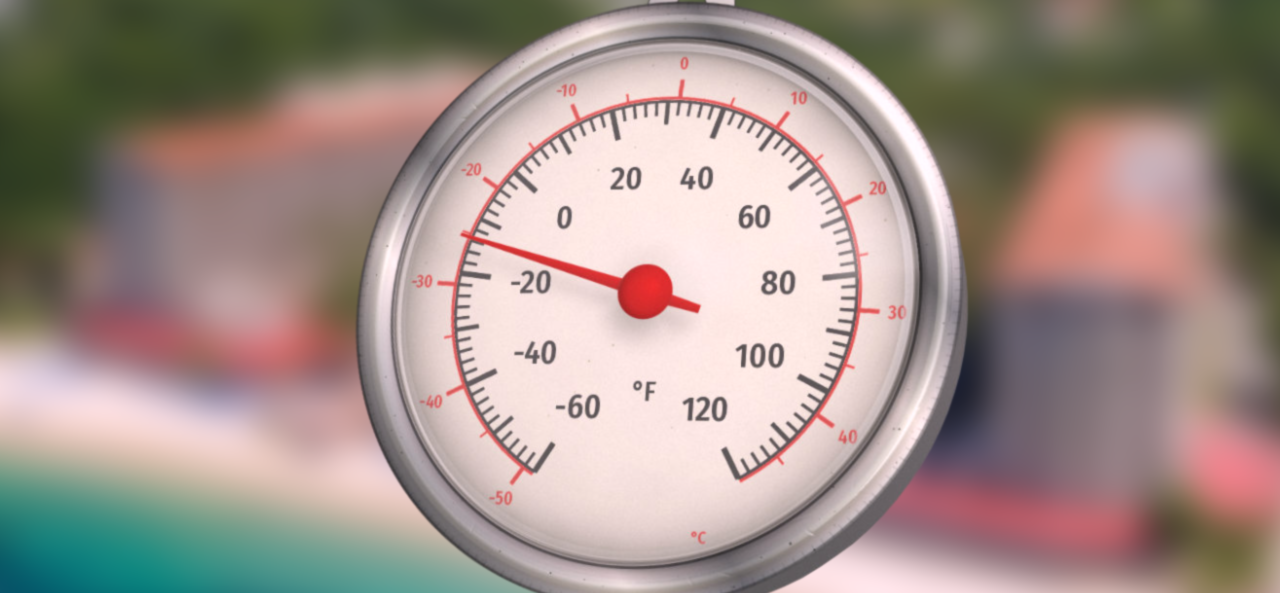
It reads -14 °F
